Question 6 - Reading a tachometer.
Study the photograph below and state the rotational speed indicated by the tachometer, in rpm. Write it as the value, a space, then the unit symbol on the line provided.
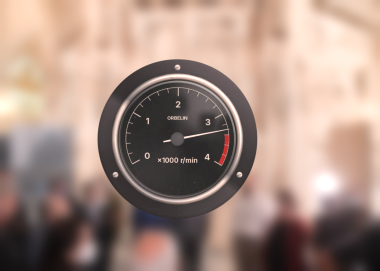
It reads 3300 rpm
